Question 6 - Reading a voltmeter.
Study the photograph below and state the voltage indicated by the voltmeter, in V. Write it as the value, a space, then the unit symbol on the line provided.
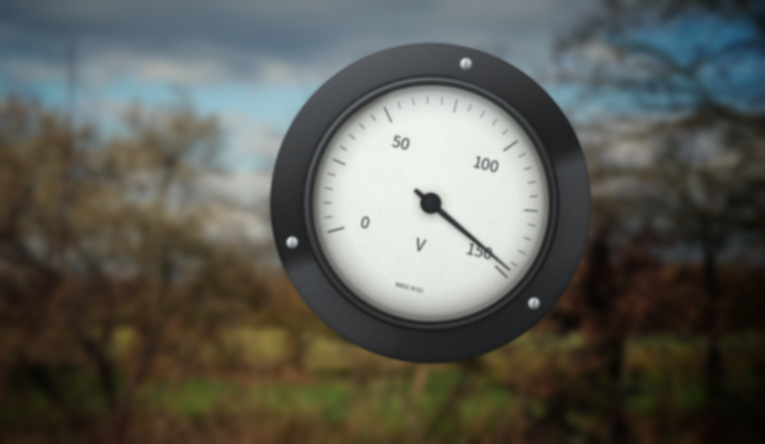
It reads 147.5 V
